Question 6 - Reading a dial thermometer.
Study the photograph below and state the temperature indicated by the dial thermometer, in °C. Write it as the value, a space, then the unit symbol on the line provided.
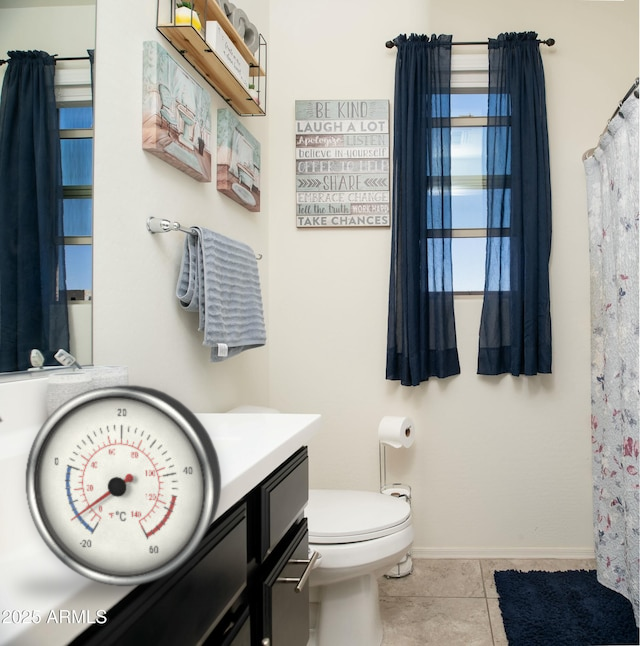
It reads -14 °C
